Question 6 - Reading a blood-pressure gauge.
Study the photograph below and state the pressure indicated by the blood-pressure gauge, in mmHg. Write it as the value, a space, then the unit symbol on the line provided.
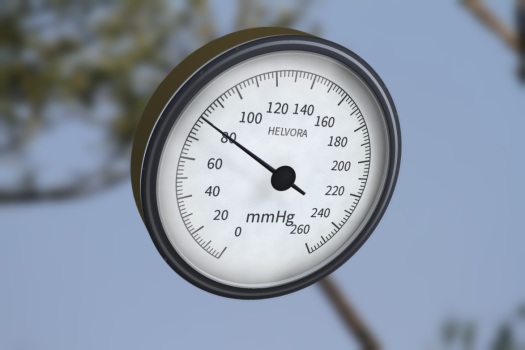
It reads 80 mmHg
